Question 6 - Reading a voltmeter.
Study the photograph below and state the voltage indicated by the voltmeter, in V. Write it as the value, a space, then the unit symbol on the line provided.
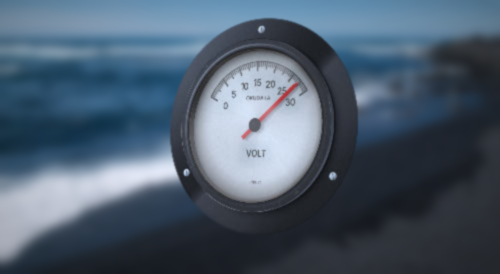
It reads 27.5 V
